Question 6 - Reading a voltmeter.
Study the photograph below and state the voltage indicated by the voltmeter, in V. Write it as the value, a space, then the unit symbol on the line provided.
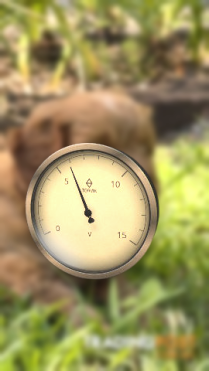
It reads 6 V
